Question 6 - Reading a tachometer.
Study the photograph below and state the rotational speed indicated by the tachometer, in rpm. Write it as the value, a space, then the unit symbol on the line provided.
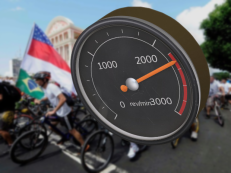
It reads 2300 rpm
